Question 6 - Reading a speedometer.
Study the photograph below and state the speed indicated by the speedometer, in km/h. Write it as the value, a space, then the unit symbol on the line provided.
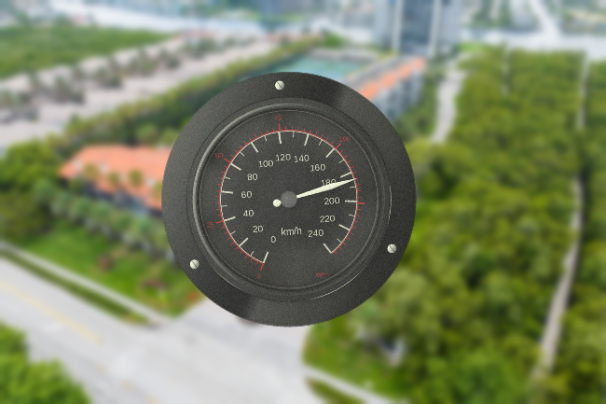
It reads 185 km/h
